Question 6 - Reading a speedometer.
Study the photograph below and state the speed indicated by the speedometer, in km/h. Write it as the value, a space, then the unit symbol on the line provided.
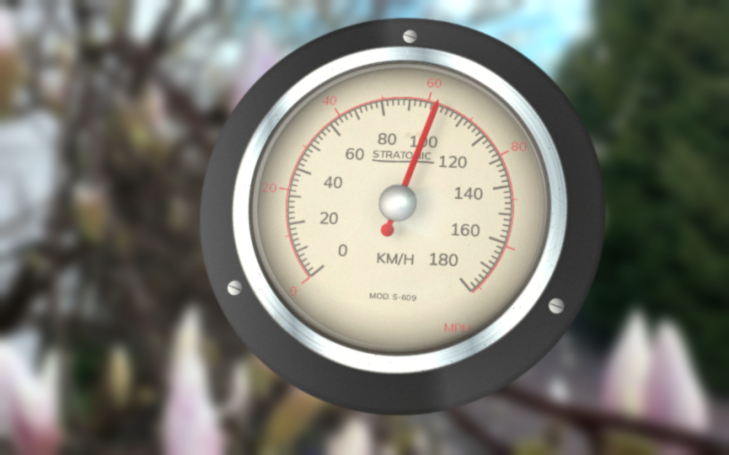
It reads 100 km/h
